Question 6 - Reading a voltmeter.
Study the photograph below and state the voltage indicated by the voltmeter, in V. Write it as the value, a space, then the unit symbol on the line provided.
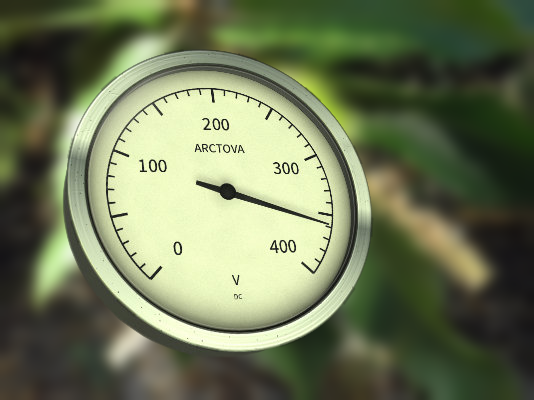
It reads 360 V
